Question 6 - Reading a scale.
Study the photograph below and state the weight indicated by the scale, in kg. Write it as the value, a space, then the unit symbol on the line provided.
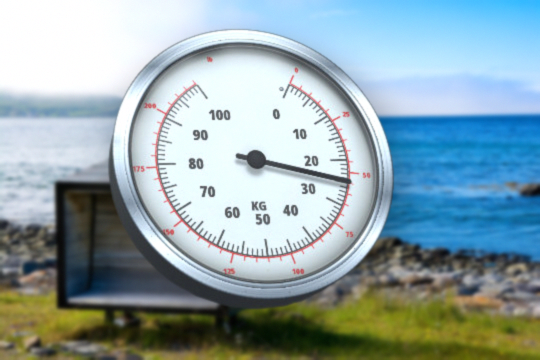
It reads 25 kg
